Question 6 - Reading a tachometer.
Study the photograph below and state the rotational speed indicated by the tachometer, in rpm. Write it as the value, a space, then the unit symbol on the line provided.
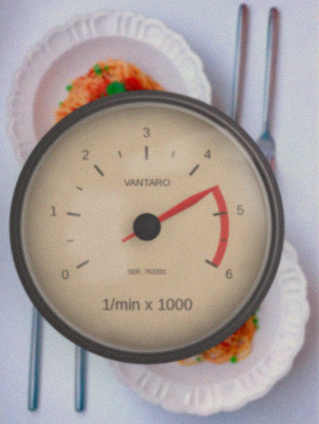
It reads 4500 rpm
